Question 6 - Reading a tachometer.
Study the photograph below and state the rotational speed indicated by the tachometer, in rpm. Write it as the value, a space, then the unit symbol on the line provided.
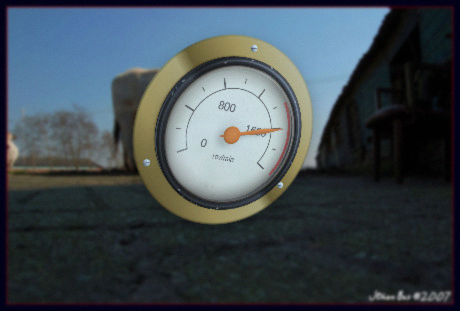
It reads 1600 rpm
